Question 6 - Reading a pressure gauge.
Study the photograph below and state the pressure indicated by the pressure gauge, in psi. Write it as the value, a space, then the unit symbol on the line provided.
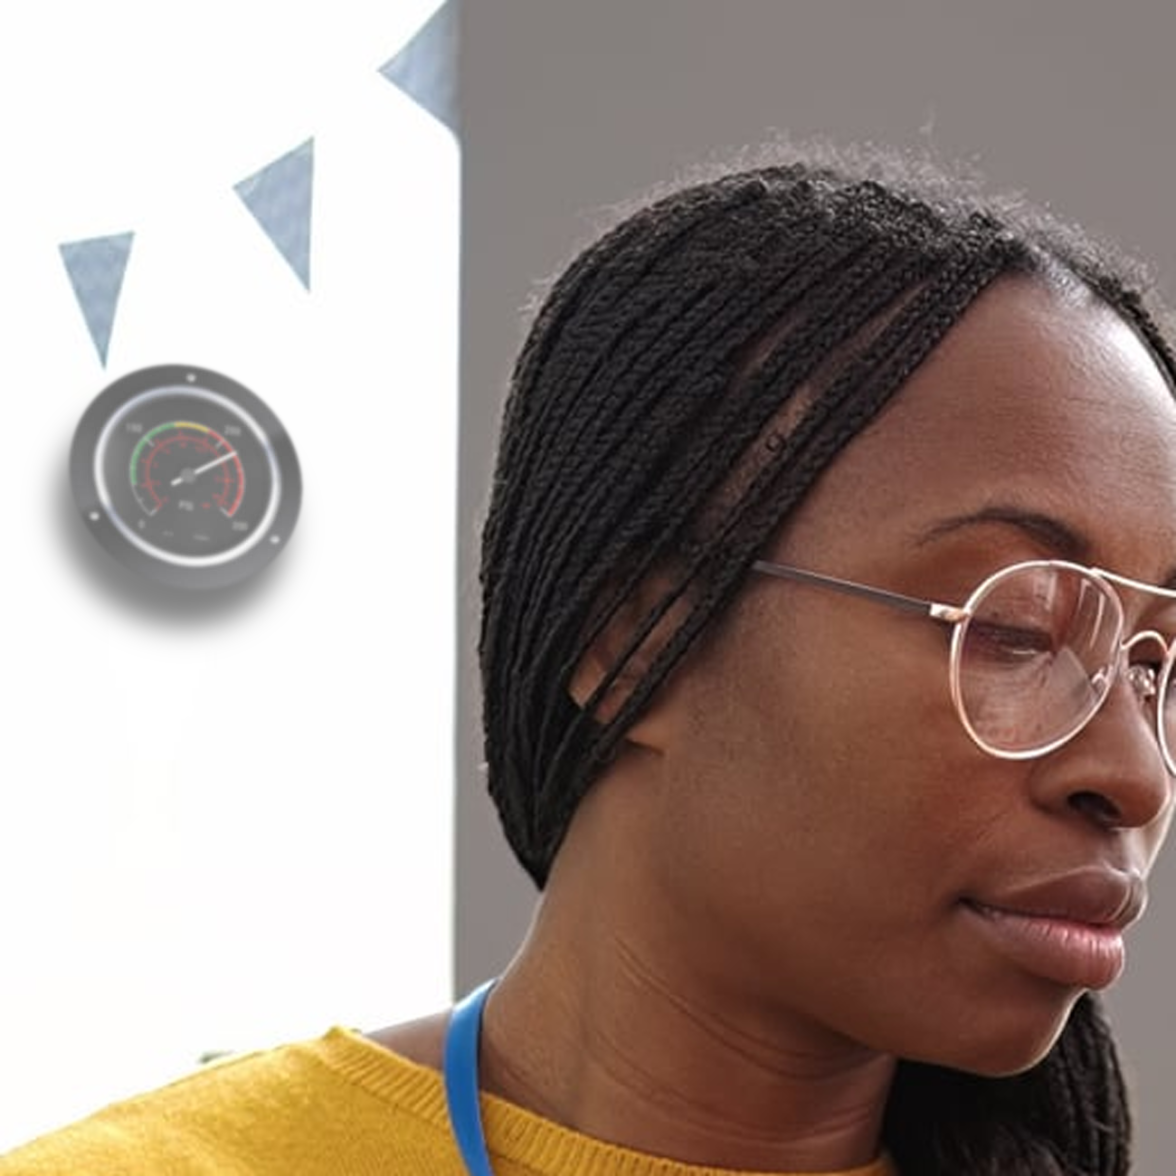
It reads 220 psi
